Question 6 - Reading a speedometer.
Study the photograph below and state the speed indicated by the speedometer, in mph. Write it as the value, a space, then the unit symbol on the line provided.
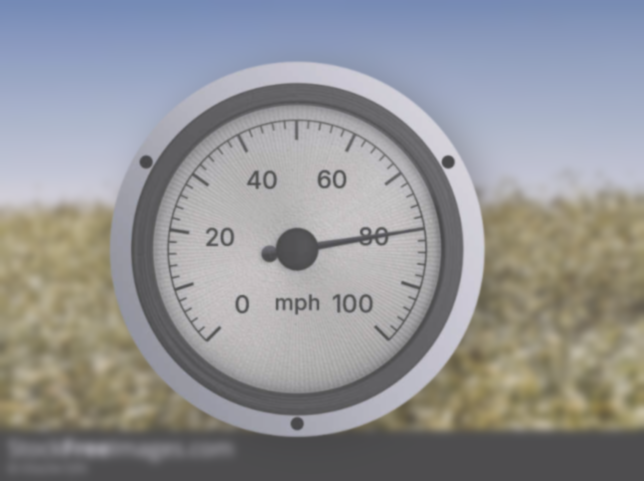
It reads 80 mph
